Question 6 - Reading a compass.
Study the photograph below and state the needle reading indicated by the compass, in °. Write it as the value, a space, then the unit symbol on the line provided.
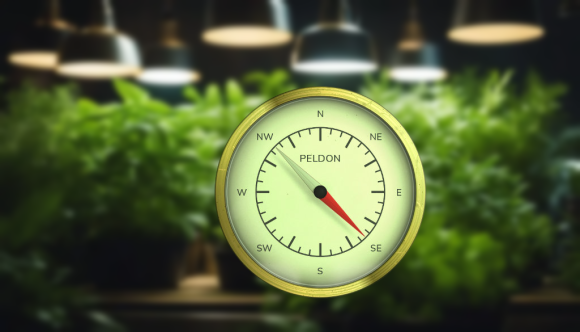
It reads 135 °
